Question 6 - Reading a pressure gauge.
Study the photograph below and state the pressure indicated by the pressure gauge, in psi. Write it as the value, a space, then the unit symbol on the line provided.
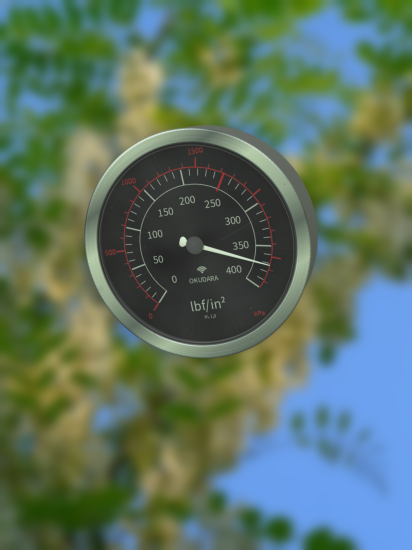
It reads 370 psi
